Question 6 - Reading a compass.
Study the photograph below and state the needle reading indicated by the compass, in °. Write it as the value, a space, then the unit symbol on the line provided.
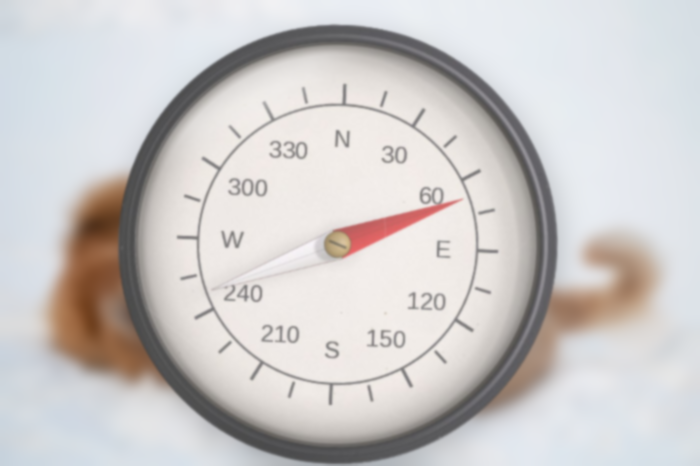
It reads 67.5 °
